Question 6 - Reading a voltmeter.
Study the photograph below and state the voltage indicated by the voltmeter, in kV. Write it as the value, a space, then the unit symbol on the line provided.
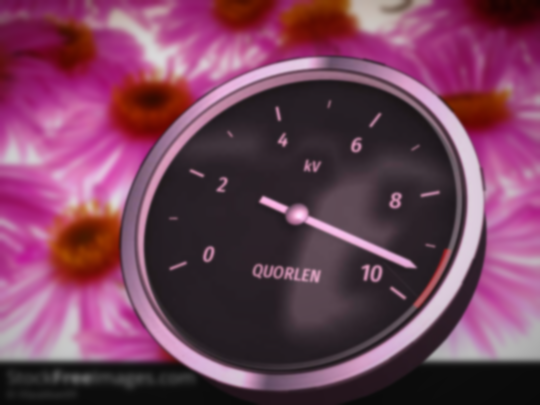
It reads 9.5 kV
